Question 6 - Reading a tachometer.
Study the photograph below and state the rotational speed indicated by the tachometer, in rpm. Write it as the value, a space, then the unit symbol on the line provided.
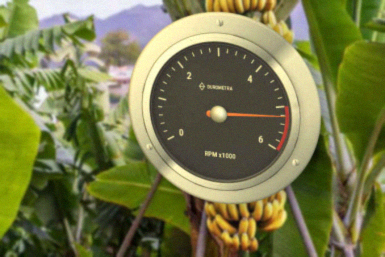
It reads 5200 rpm
